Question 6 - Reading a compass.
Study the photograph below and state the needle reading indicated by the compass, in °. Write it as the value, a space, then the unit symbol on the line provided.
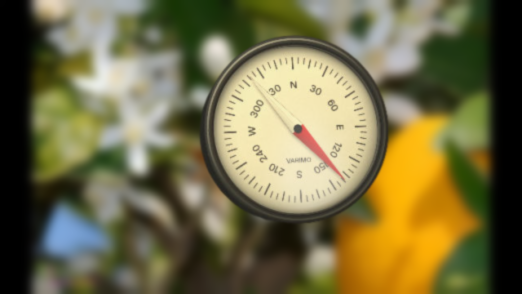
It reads 140 °
